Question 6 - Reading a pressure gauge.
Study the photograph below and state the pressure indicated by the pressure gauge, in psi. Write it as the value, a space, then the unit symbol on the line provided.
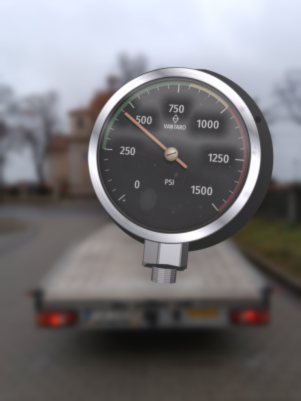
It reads 450 psi
